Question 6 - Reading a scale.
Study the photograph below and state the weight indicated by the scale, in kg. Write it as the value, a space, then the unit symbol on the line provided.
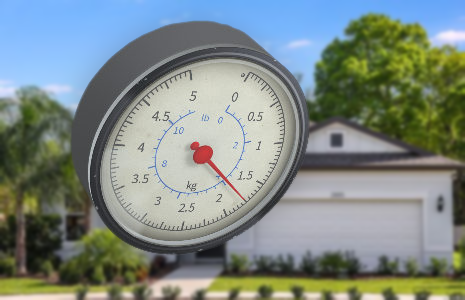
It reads 1.75 kg
